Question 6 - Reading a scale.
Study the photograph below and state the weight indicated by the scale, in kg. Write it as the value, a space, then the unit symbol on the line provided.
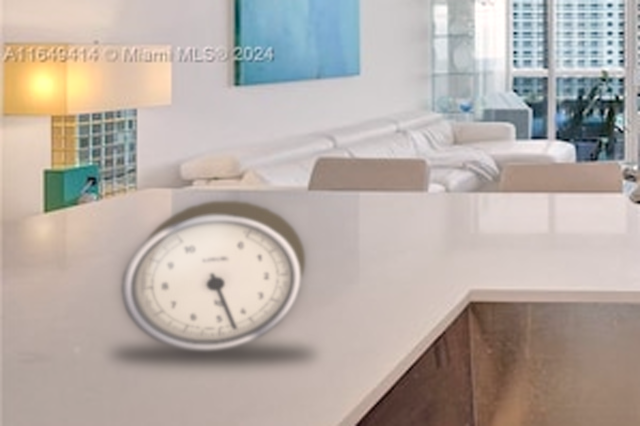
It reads 4.5 kg
